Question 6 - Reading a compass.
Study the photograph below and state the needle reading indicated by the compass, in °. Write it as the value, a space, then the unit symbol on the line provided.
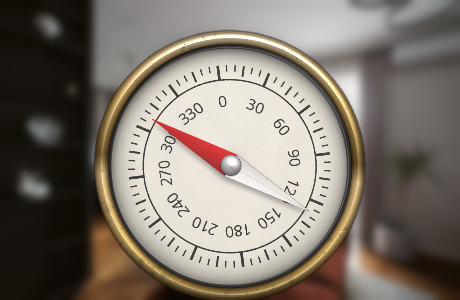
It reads 307.5 °
